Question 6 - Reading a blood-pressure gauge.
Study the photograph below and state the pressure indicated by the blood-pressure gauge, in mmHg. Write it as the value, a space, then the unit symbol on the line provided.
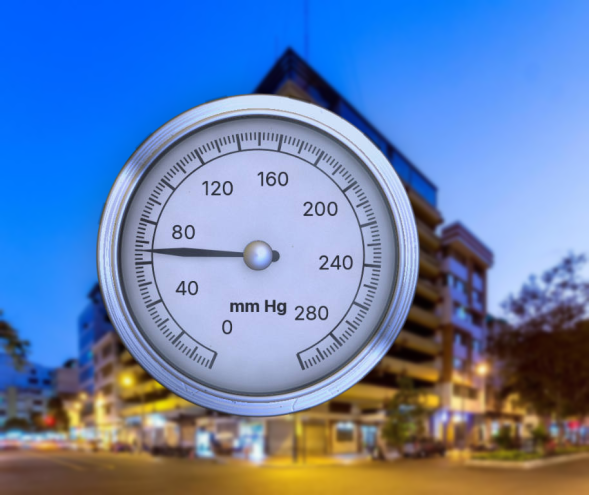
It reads 66 mmHg
